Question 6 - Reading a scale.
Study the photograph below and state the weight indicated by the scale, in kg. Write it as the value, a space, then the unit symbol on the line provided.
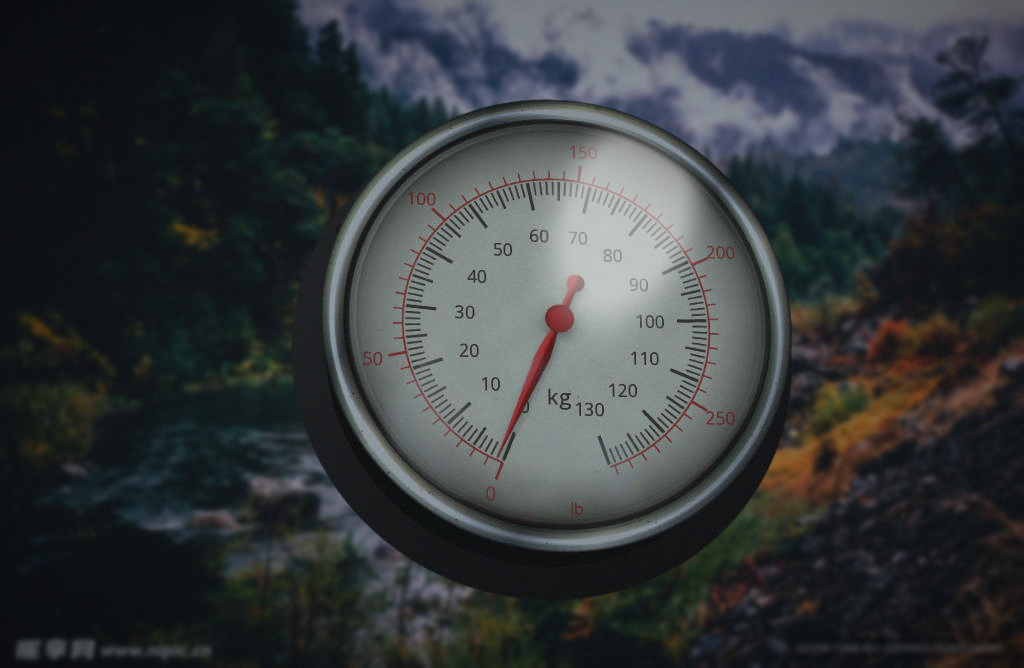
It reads 1 kg
